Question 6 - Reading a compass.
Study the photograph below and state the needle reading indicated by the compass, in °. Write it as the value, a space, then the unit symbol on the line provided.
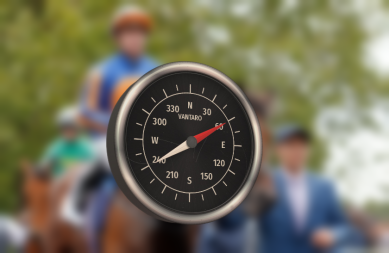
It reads 60 °
